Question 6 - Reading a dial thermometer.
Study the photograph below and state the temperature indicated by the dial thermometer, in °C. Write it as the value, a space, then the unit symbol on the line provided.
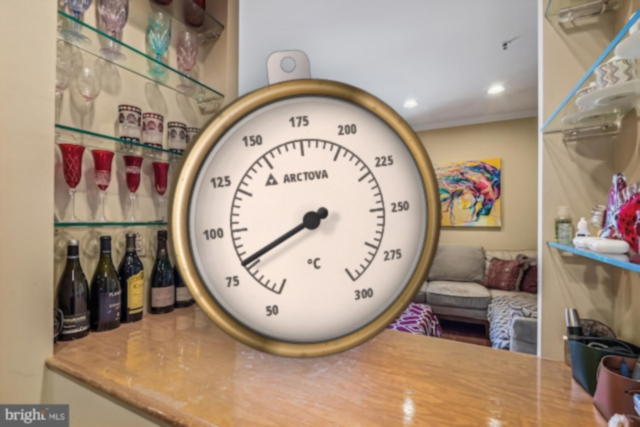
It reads 80 °C
